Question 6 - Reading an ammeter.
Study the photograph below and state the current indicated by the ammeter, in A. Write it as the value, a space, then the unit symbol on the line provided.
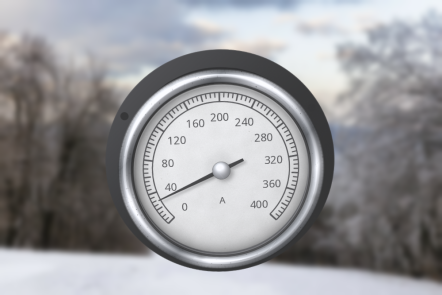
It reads 30 A
